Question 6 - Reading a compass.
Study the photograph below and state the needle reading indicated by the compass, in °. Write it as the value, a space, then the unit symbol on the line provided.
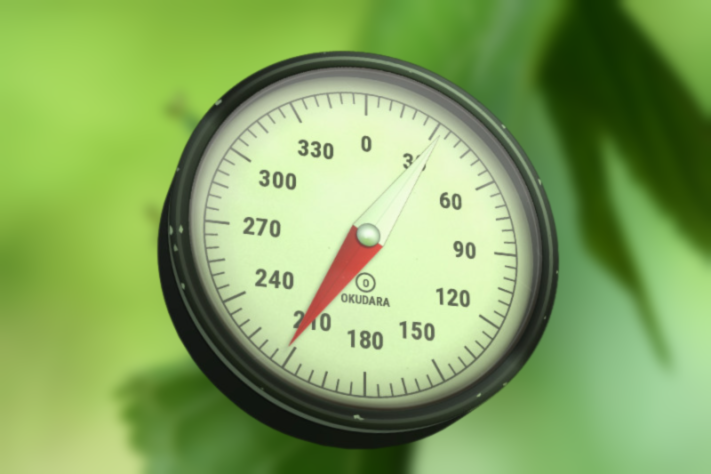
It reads 212.5 °
